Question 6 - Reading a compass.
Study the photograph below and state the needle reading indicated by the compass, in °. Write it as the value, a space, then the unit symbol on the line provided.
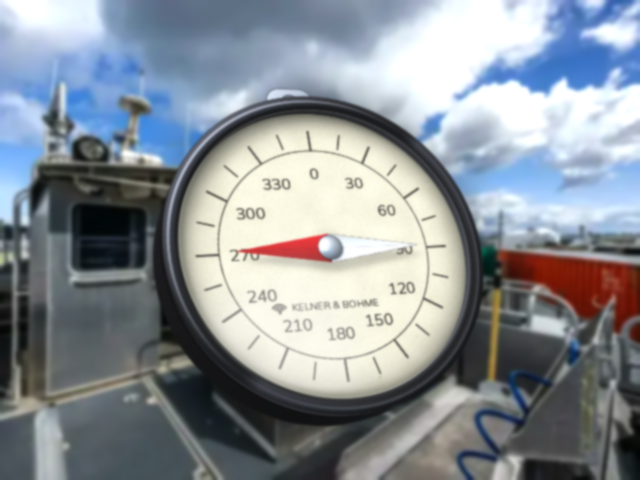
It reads 270 °
